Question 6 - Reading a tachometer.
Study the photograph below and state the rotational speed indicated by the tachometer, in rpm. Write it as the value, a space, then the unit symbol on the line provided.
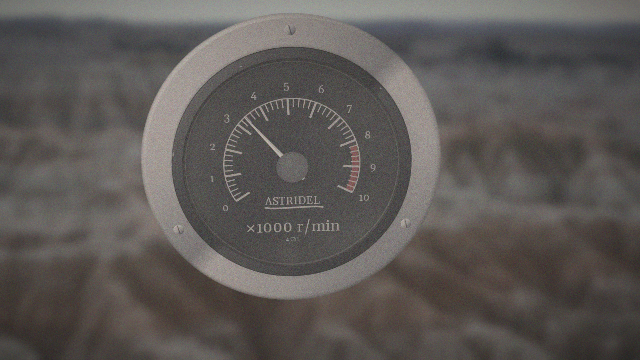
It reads 3400 rpm
